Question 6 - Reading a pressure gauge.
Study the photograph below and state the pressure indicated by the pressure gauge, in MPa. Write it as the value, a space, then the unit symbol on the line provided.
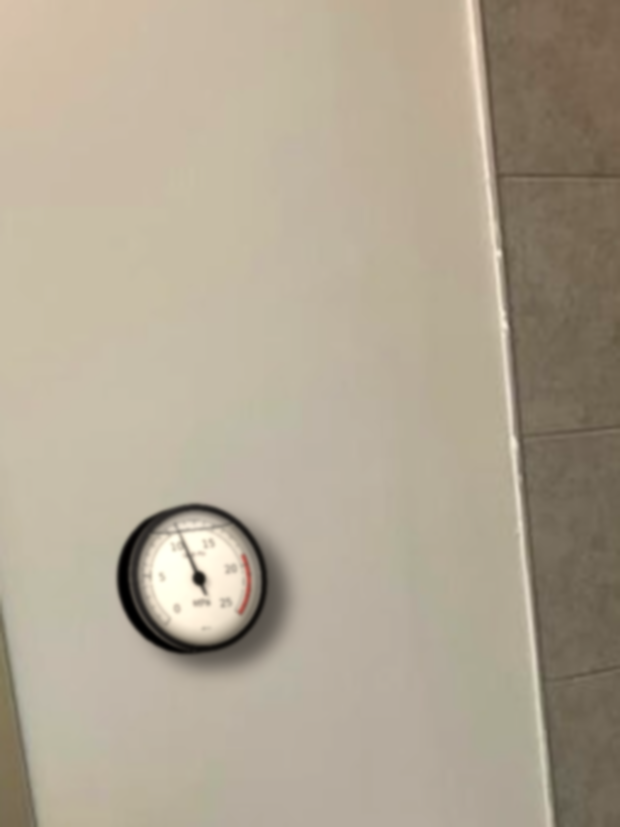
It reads 11 MPa
